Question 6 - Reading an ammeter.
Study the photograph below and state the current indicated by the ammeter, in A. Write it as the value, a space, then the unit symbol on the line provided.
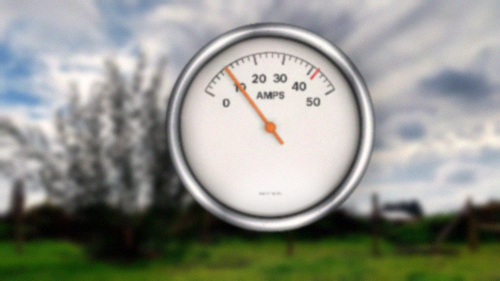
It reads 10 A
